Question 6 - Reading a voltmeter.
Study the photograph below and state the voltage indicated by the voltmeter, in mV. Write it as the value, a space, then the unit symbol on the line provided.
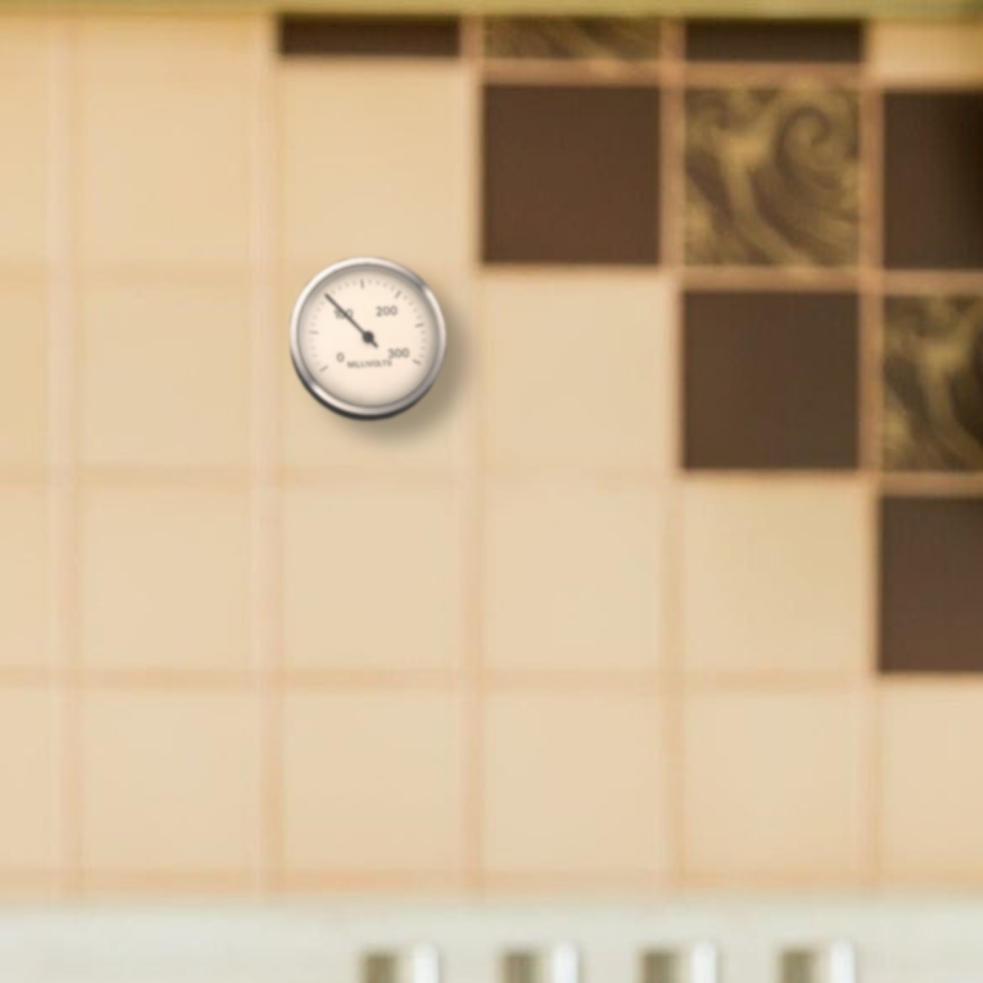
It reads 100 mV
